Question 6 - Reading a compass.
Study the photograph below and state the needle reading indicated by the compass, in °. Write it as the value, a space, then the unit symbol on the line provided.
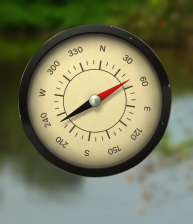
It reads 50 °
